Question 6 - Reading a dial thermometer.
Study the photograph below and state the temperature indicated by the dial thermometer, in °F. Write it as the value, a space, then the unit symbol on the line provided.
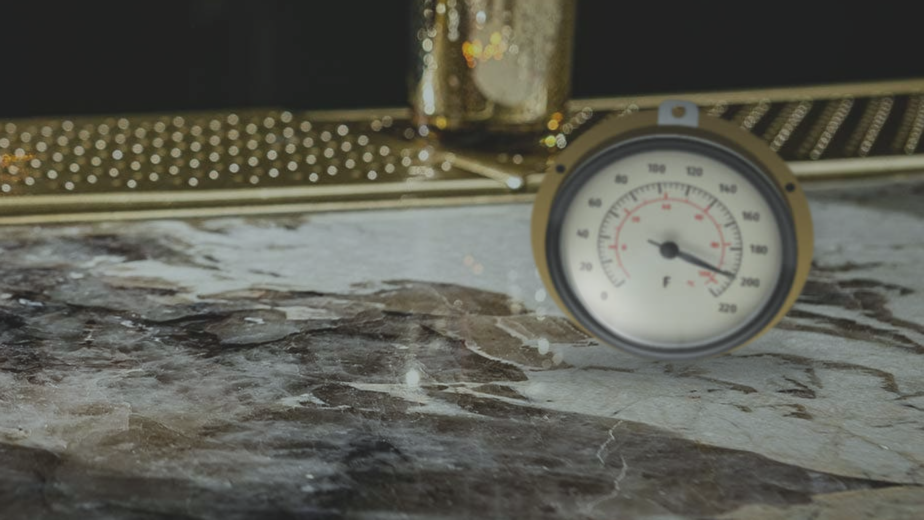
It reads 200 °F
